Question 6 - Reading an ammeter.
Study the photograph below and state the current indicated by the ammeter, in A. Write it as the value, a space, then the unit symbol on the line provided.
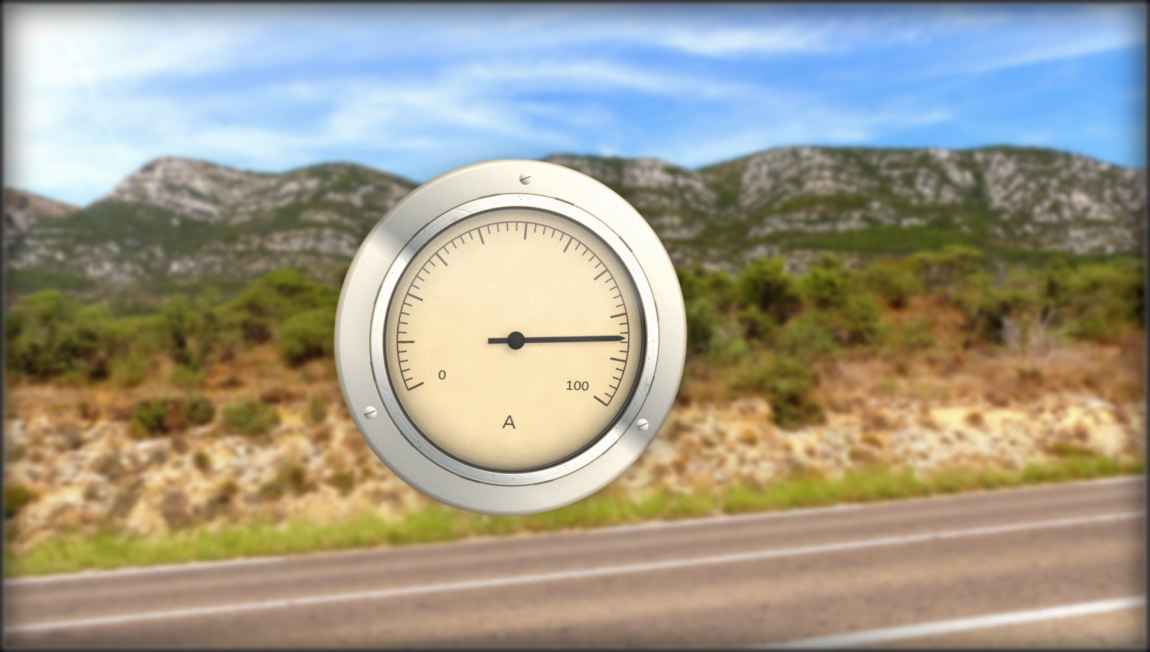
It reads 85 A
